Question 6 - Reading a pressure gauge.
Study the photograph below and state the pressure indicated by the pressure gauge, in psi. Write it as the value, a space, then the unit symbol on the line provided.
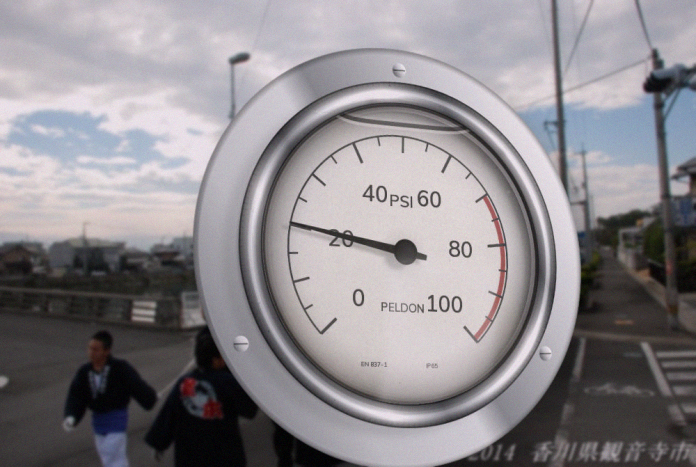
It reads 20 psi
